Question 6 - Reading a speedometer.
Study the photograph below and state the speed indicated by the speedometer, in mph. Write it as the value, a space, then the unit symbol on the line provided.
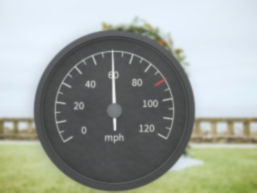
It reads 60 mph
